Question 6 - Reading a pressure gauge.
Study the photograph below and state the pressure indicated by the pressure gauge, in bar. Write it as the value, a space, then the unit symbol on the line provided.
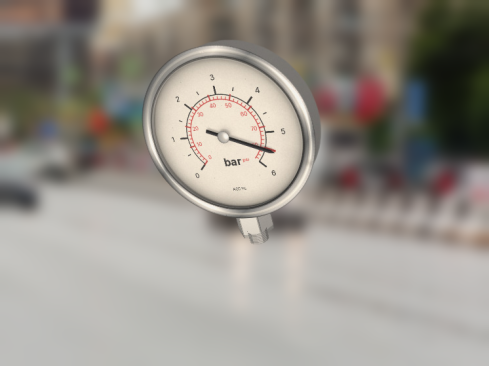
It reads 5.5 bar
